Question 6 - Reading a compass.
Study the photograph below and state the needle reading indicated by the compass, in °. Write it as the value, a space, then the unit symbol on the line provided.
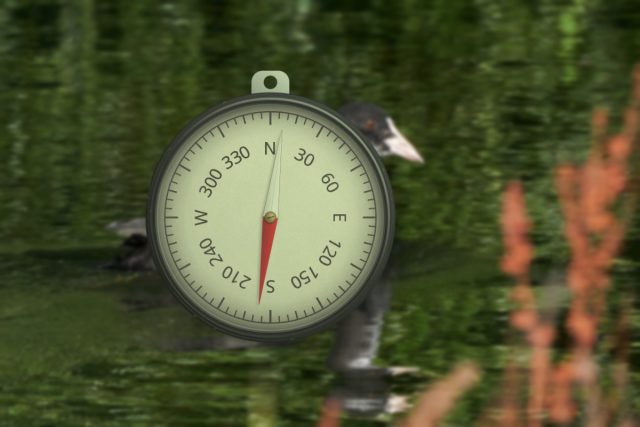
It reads 187.5 °
